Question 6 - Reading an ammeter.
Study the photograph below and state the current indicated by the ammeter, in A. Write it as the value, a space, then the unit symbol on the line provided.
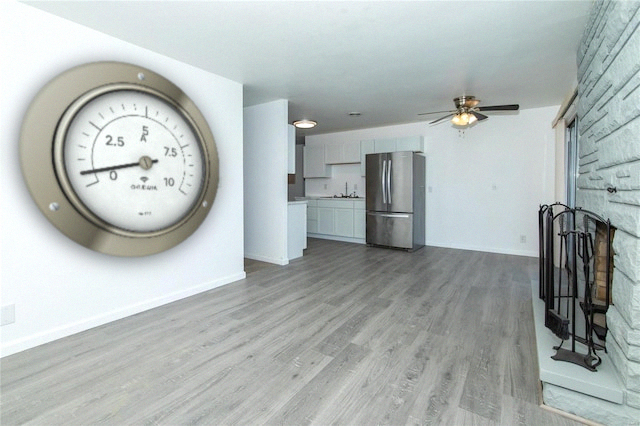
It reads 0.5 A
